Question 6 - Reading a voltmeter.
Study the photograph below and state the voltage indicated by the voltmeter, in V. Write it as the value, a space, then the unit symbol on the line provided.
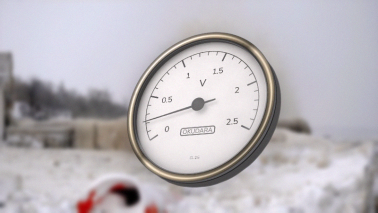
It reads 0.2 V
